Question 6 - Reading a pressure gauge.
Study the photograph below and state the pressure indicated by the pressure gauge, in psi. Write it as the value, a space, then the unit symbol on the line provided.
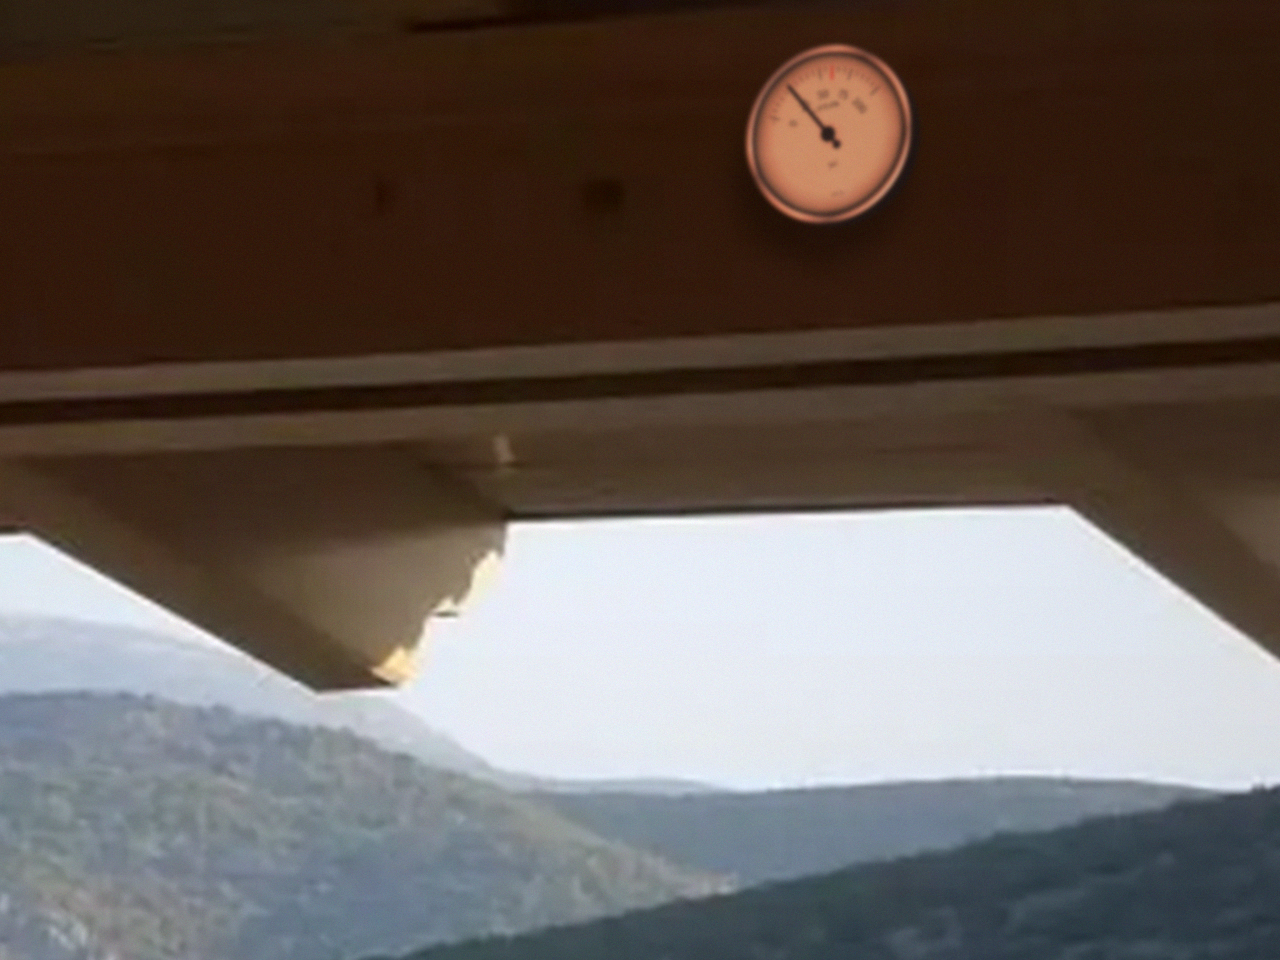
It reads 25 psi
